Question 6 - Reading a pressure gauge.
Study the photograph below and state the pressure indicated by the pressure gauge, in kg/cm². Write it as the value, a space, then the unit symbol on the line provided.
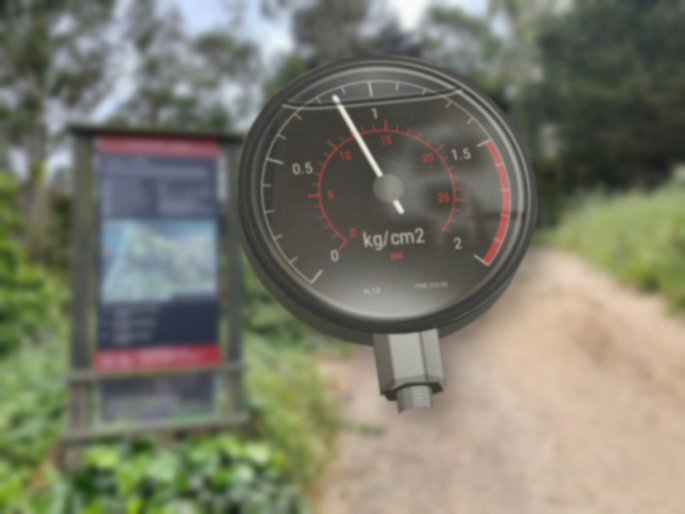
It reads 0.85 kg/cm²
